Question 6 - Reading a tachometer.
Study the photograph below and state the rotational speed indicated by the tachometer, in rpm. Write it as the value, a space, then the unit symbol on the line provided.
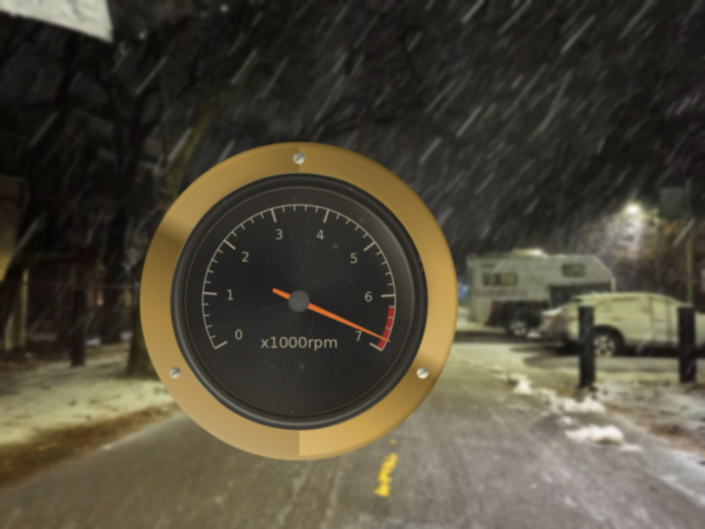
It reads 6800 rpm
